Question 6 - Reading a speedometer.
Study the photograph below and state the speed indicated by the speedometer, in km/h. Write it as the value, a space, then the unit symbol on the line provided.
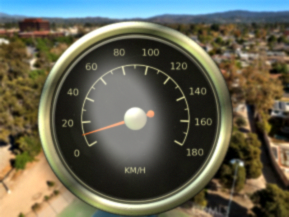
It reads 10 km/h
